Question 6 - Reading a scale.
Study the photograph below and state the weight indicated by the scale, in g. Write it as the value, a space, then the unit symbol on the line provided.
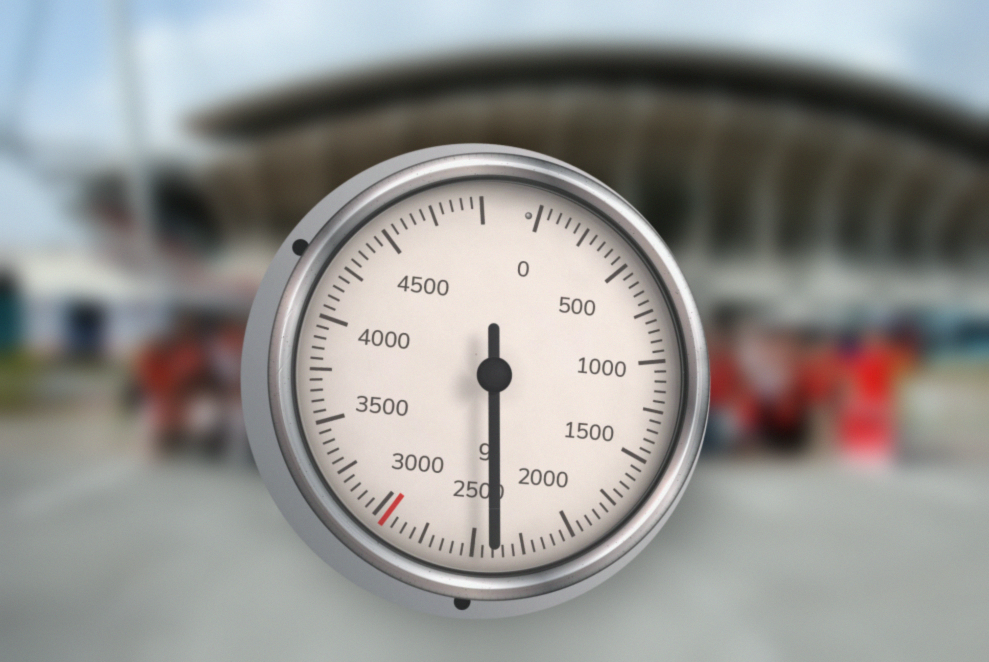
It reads 2400 g
